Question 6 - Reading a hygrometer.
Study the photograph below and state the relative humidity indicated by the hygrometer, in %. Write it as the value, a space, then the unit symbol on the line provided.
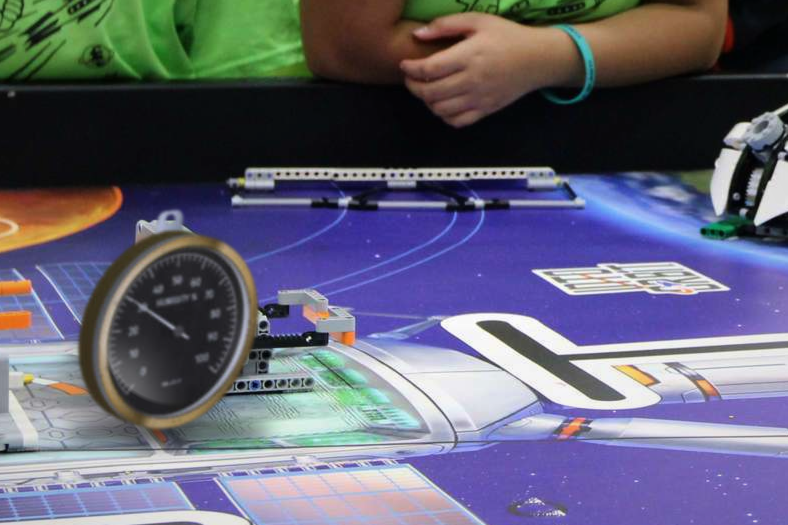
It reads 30 %
